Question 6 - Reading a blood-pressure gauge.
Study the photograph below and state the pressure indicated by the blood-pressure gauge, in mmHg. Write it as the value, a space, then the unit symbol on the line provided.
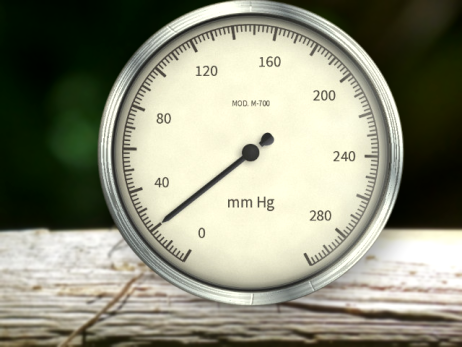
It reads 20 mmHg
